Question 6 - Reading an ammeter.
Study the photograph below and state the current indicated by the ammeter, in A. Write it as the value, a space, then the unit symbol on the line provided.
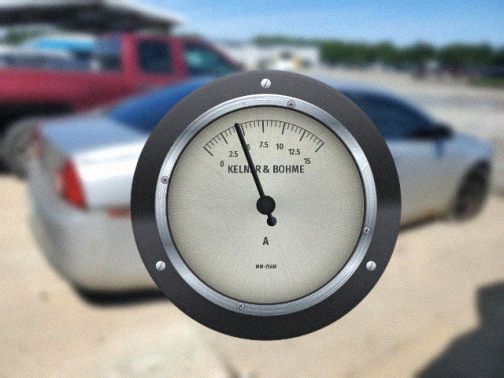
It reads 4.5 A
